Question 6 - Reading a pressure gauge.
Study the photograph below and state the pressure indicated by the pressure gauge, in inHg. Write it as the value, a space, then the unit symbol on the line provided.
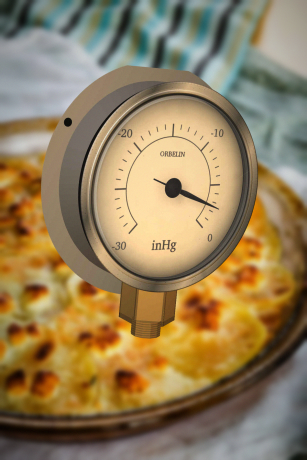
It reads -2.5 inHg
